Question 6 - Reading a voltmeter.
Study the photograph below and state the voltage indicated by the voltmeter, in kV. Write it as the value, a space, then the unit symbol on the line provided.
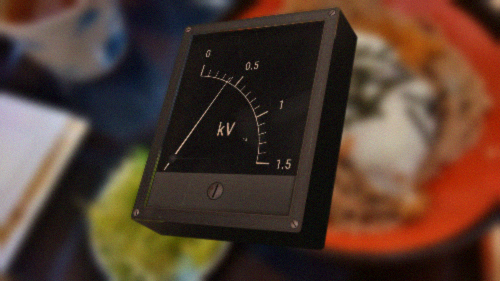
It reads 0.4 kV
